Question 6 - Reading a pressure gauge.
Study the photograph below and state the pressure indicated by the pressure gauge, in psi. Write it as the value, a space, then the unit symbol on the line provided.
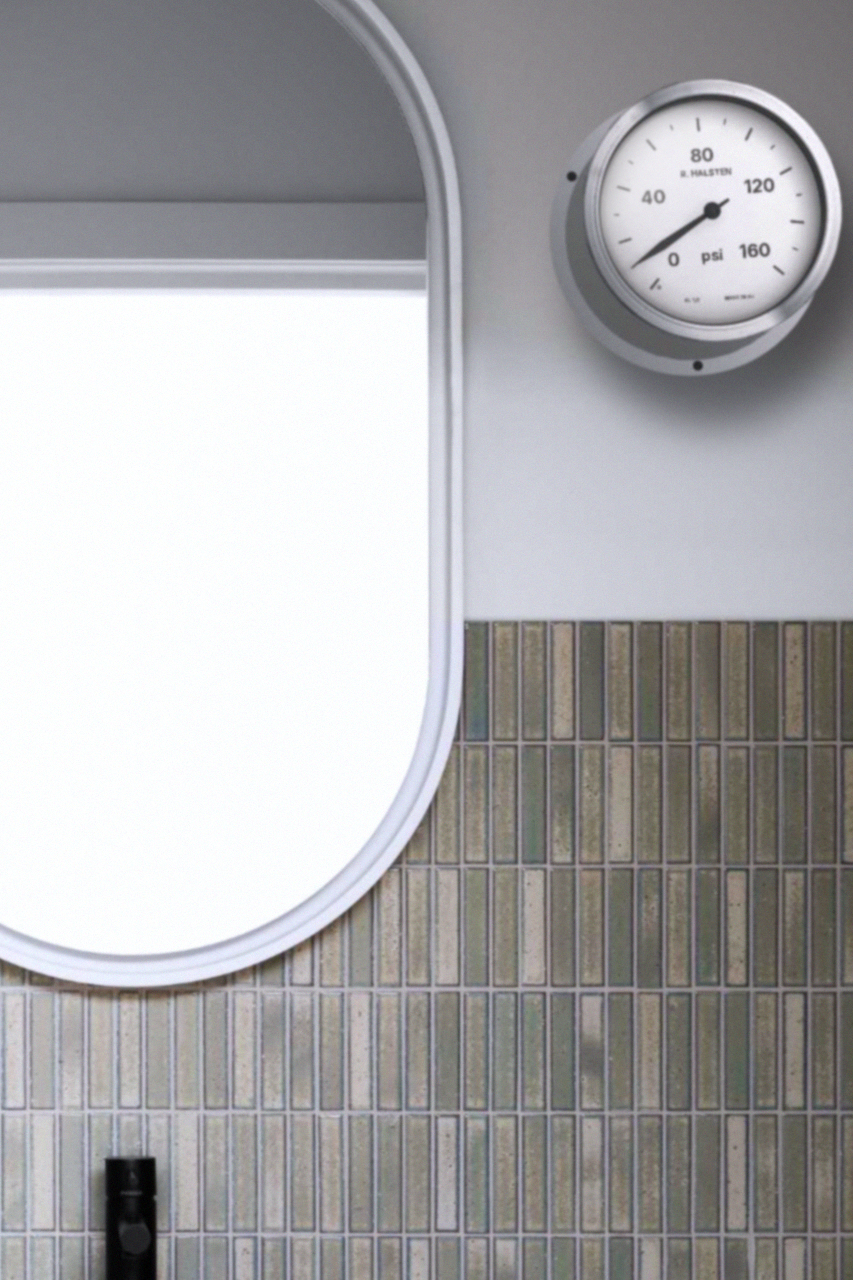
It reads 10 psi
